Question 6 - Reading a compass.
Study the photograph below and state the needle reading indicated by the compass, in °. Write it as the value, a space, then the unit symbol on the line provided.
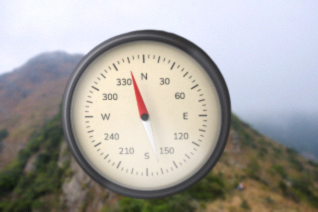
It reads 345 °
